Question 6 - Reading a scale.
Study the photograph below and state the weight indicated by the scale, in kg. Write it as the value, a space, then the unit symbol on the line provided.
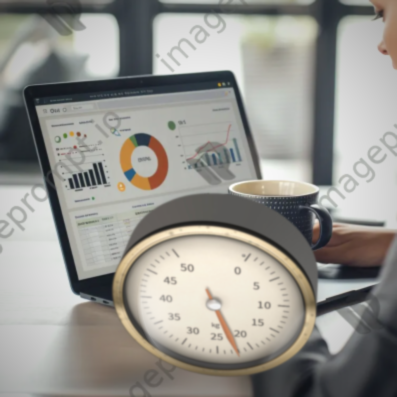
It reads 22 kg
